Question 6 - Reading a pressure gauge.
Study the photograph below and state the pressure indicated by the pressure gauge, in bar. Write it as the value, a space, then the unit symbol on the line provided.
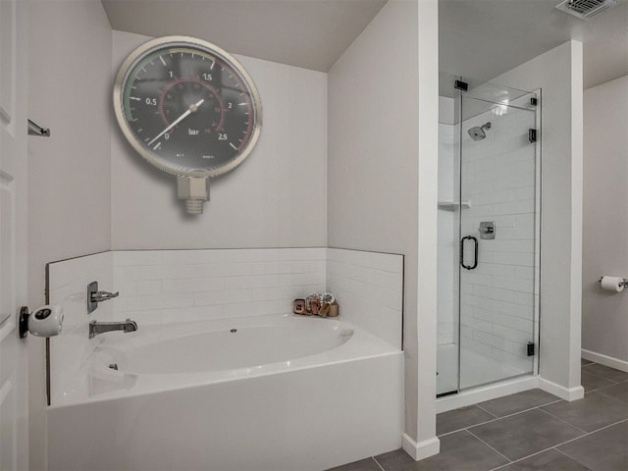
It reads 0.05 bar
